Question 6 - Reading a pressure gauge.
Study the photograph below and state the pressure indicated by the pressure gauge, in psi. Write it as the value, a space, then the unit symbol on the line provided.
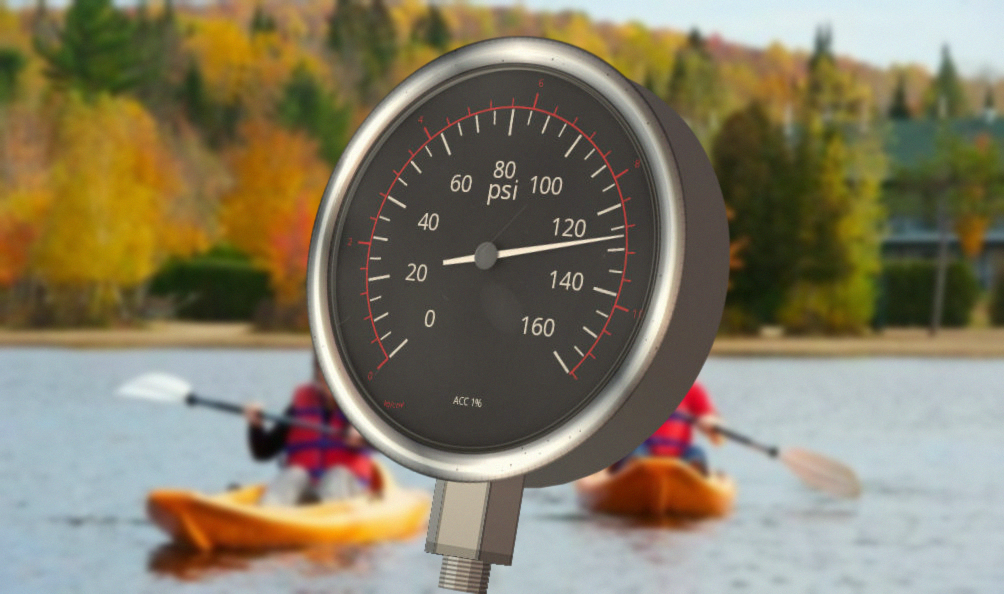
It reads 127.5 psi
